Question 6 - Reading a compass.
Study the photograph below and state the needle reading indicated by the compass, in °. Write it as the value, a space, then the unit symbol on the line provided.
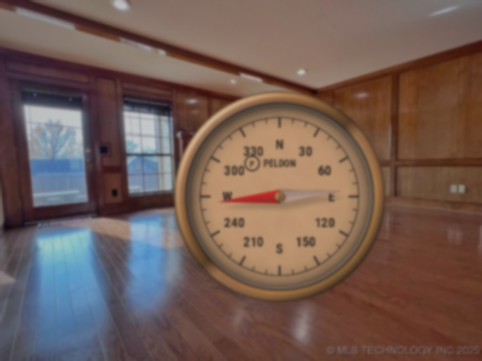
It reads 265 °
